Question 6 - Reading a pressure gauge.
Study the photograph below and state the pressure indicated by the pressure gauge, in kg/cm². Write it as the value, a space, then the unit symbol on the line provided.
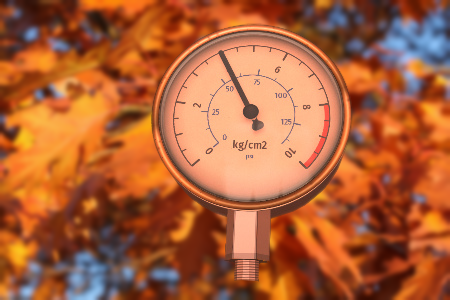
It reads 4 kg/cm²
